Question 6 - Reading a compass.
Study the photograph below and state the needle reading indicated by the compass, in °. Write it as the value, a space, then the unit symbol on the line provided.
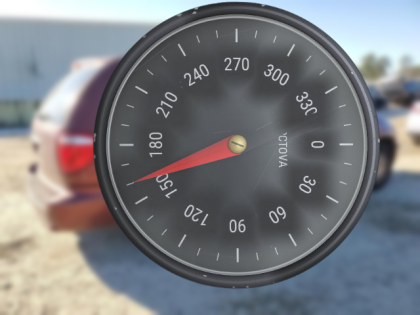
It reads 160 °
